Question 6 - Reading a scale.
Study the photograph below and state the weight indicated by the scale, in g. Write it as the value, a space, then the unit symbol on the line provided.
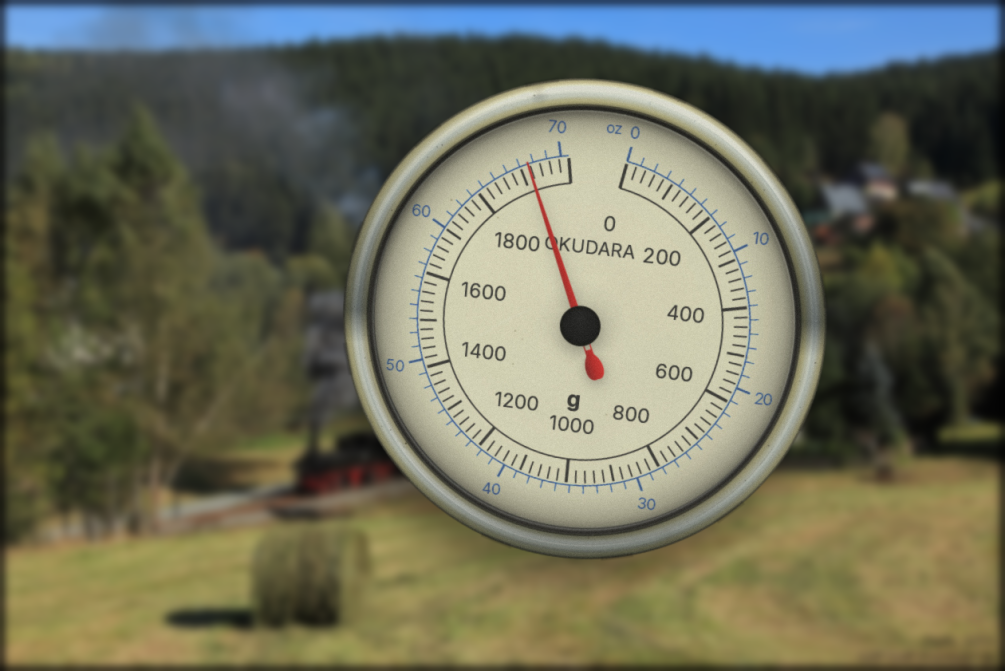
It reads 1920 g
